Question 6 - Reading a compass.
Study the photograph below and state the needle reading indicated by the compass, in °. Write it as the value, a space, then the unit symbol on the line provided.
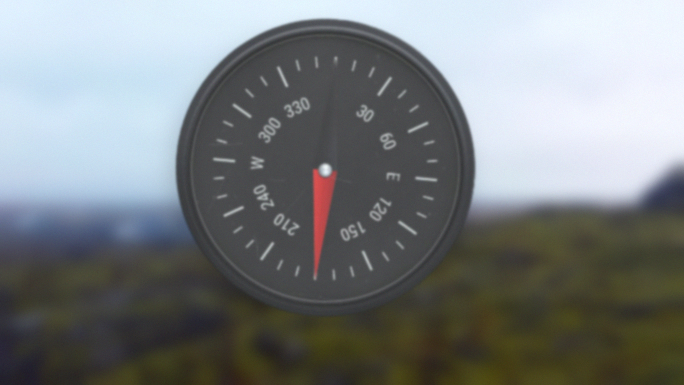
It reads 180 °
